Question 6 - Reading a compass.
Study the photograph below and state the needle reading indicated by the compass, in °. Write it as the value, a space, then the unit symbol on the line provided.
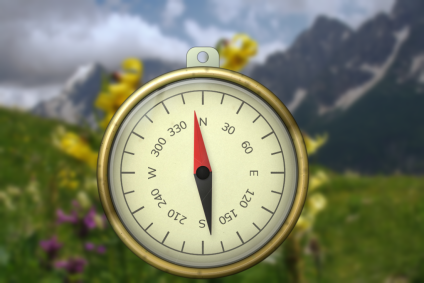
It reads 352.5 °
